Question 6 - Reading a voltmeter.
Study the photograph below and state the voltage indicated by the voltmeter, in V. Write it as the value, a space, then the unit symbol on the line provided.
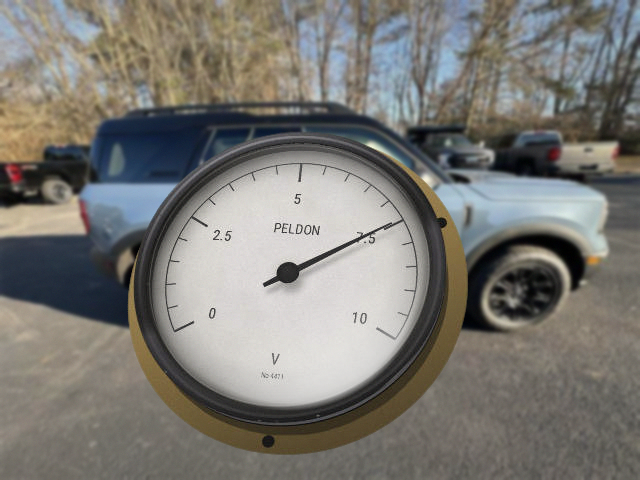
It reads 7.5 V
